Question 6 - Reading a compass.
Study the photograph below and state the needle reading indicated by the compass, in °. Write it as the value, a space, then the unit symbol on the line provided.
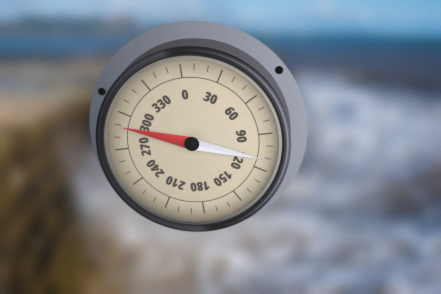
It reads 290 °
